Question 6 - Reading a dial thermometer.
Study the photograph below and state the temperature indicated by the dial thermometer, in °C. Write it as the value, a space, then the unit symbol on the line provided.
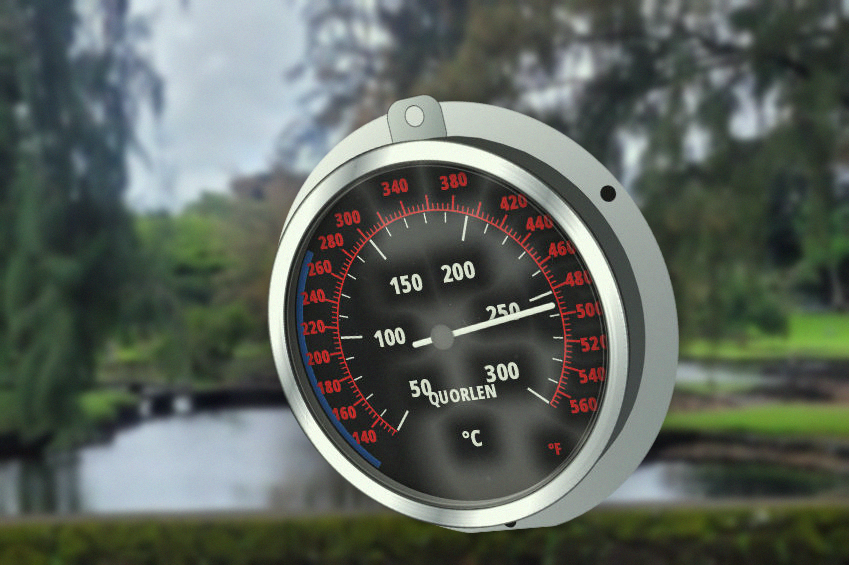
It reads 255 °C
